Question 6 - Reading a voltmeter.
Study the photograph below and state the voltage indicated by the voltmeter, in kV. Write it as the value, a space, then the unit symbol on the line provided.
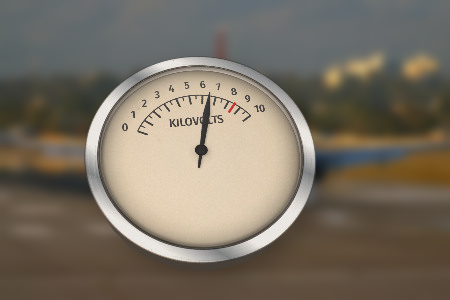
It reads 6.5 kV
